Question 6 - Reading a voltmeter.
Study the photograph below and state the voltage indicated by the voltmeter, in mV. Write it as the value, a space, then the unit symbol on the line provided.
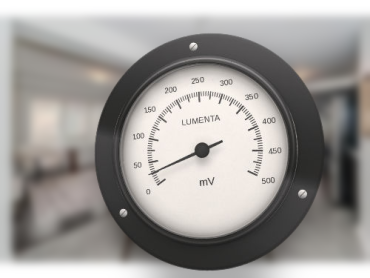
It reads 25 mV
